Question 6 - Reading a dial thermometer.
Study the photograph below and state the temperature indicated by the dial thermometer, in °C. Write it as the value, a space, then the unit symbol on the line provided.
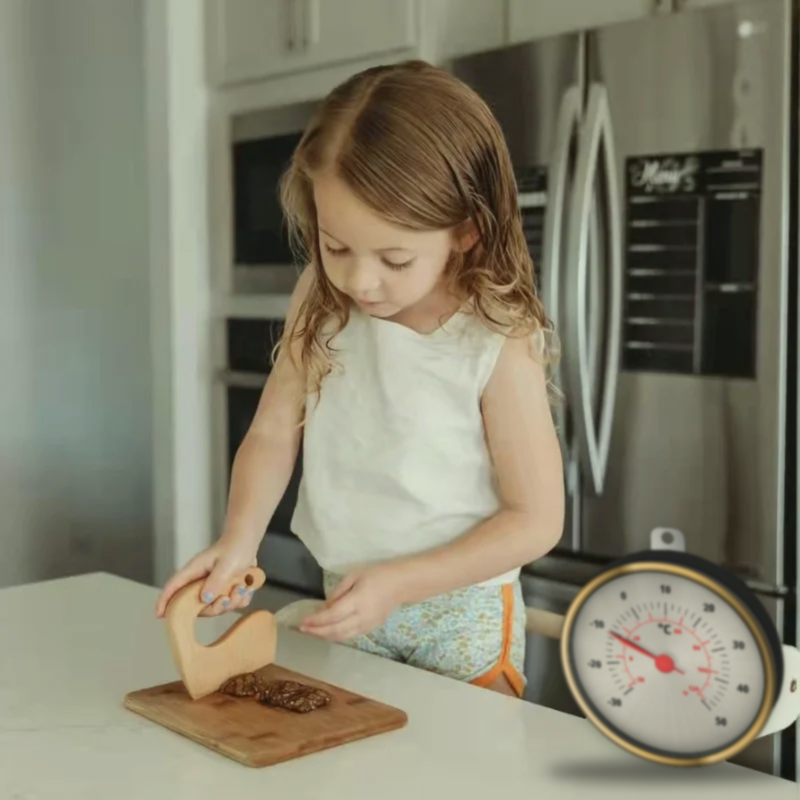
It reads -10 °C
